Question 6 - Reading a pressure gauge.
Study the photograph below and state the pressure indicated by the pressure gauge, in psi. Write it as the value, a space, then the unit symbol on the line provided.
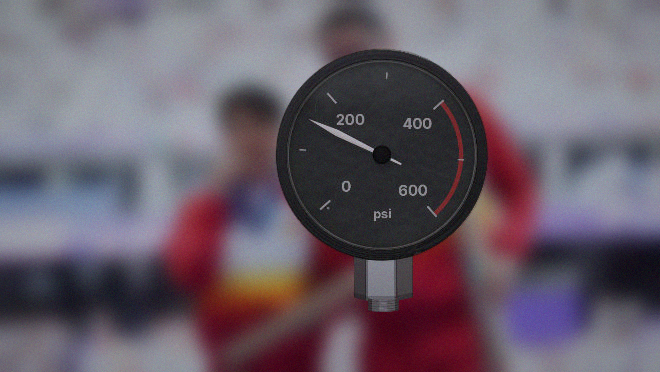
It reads 150 psi
